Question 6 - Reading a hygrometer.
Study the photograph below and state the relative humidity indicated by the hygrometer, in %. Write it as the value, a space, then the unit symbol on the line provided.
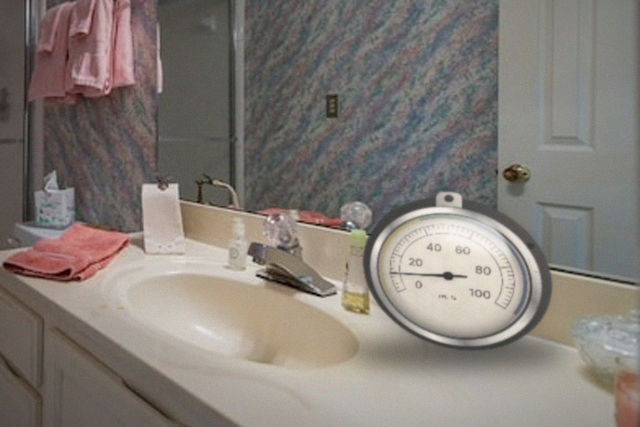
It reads 10 %
